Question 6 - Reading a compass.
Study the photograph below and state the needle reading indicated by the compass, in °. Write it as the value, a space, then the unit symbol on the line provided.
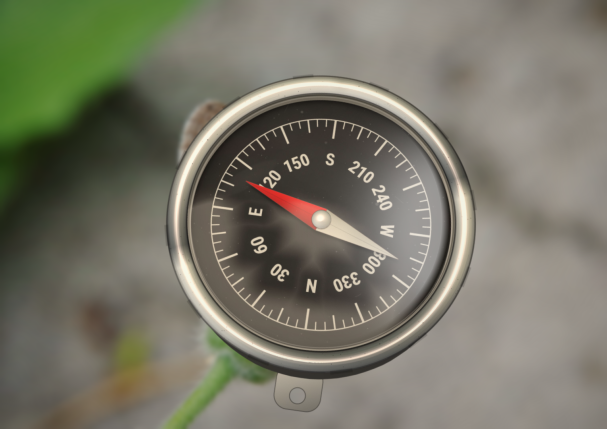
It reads 110 °
